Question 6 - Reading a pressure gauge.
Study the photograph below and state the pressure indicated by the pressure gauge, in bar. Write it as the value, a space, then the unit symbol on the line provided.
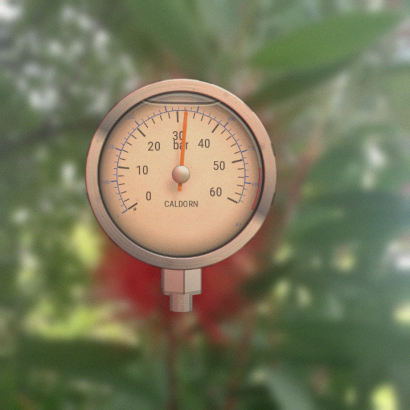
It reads 32 bar
